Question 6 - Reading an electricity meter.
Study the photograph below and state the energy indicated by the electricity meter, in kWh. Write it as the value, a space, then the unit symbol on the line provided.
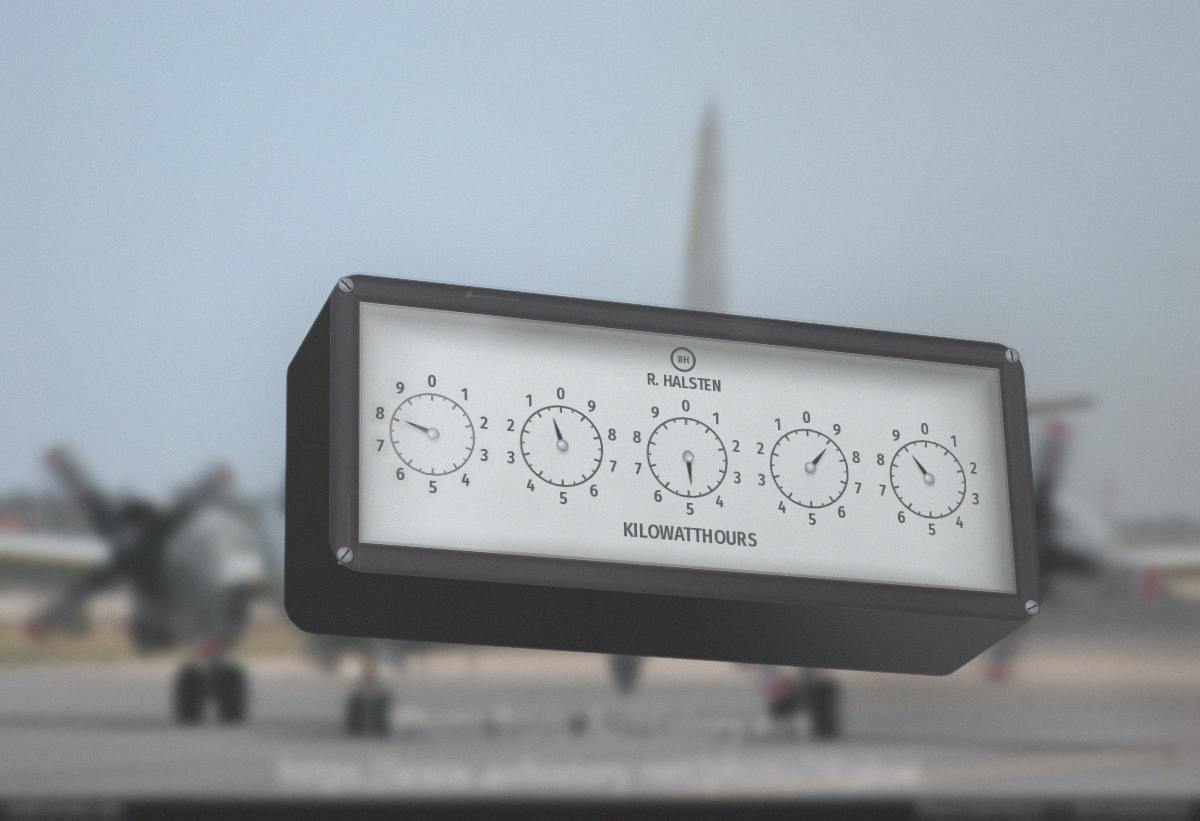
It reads 80489 kWh
